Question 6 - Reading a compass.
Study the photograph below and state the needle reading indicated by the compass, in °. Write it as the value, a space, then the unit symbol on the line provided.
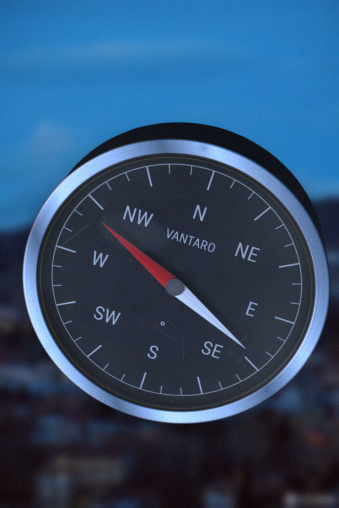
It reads 295 °
